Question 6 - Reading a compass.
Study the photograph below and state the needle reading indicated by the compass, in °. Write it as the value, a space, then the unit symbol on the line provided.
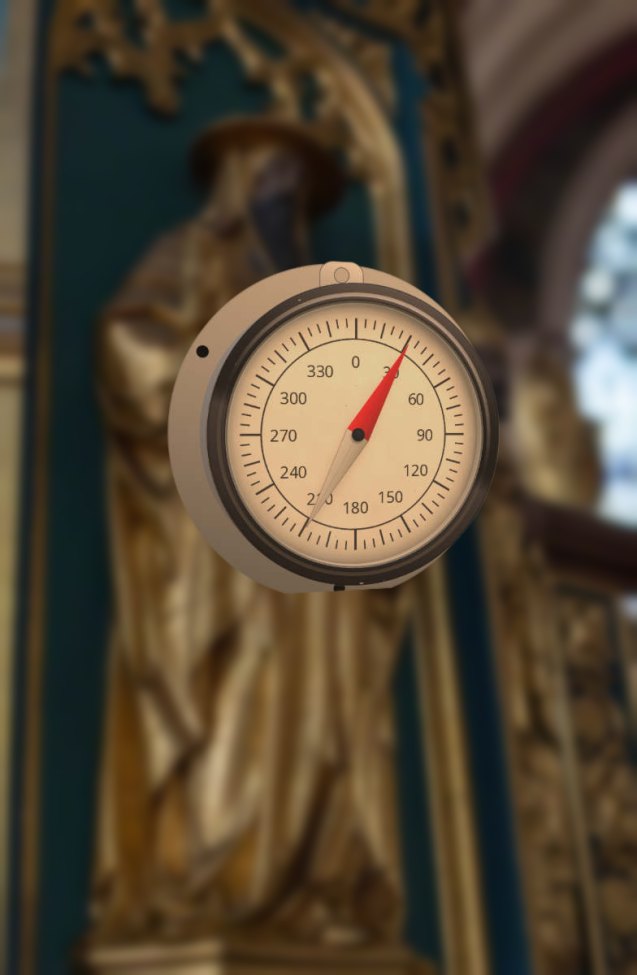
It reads 30 °
